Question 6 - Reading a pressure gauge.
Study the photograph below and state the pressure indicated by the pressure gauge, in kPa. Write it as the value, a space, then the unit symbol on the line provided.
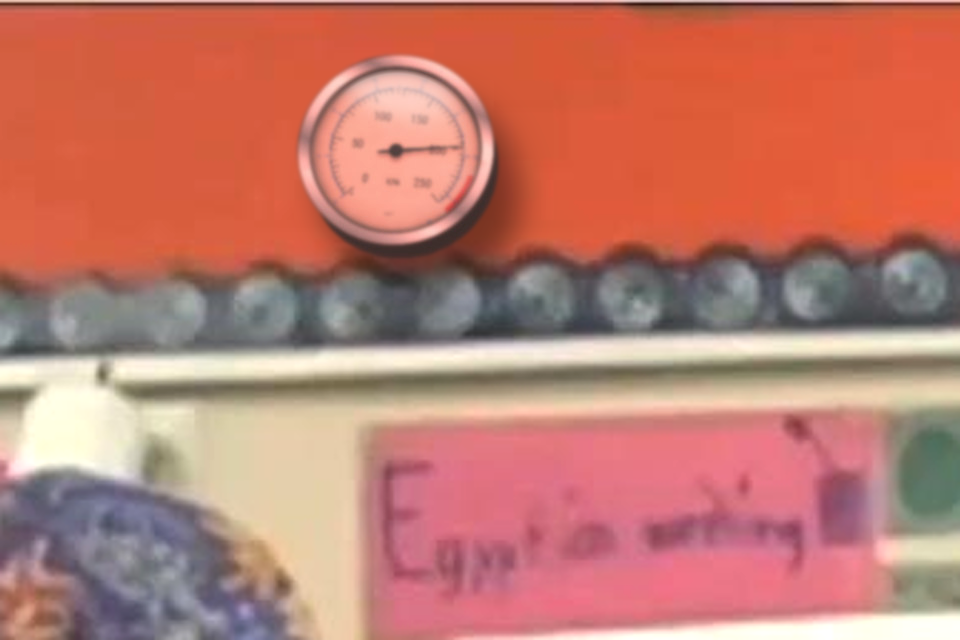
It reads 200 kPa
